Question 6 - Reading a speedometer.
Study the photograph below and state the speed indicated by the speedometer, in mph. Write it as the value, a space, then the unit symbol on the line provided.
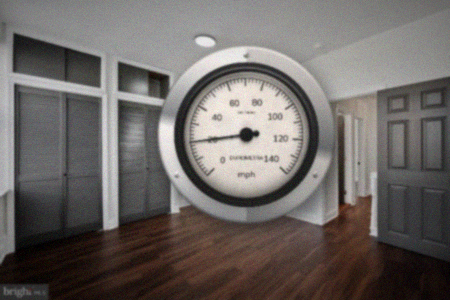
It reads 20 mph
